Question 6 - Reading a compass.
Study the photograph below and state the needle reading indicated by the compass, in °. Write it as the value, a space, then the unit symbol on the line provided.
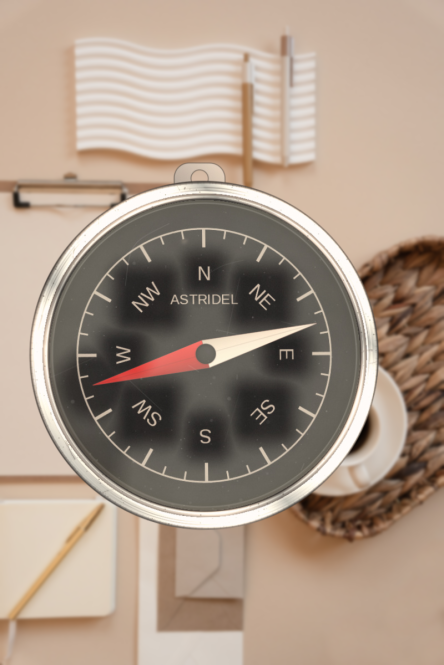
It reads 255 °
